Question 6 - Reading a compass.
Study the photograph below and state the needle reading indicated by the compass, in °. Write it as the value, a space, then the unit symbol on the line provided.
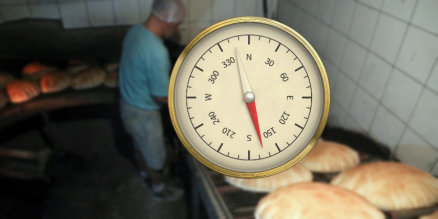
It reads 165 °
